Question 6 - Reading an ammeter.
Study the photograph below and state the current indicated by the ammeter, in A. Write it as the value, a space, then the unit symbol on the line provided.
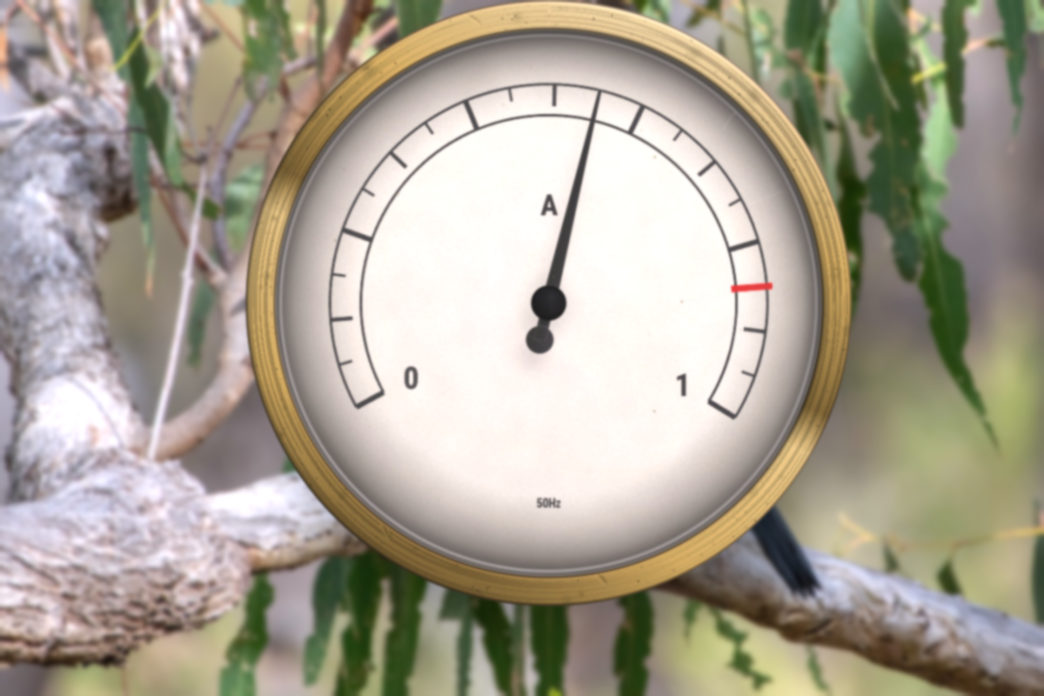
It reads 0.55 A
